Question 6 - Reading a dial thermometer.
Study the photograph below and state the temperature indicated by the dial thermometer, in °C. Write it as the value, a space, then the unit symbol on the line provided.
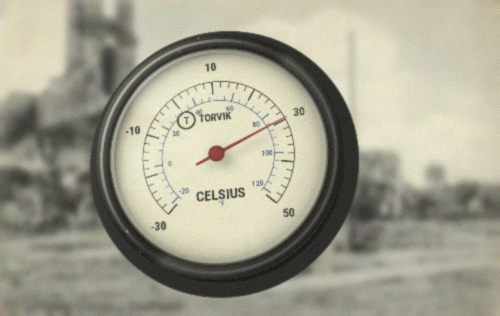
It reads 30 °C
